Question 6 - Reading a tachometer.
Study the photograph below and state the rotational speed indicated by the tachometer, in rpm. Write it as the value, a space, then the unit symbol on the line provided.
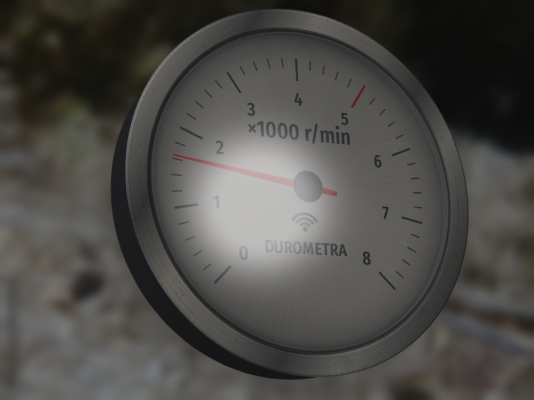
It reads 1600 rpm
